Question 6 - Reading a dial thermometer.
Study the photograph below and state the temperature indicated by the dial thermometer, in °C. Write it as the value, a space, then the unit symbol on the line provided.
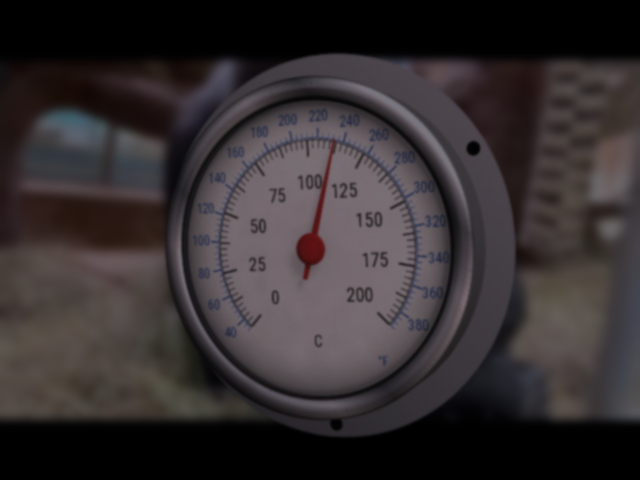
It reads 112.5 °C
